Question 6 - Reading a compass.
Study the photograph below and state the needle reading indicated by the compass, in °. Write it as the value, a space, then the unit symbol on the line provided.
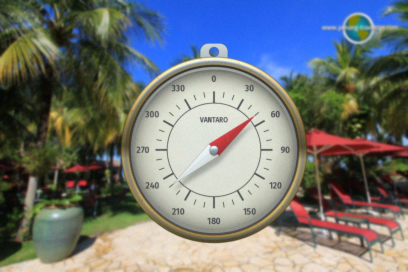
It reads 50 °
